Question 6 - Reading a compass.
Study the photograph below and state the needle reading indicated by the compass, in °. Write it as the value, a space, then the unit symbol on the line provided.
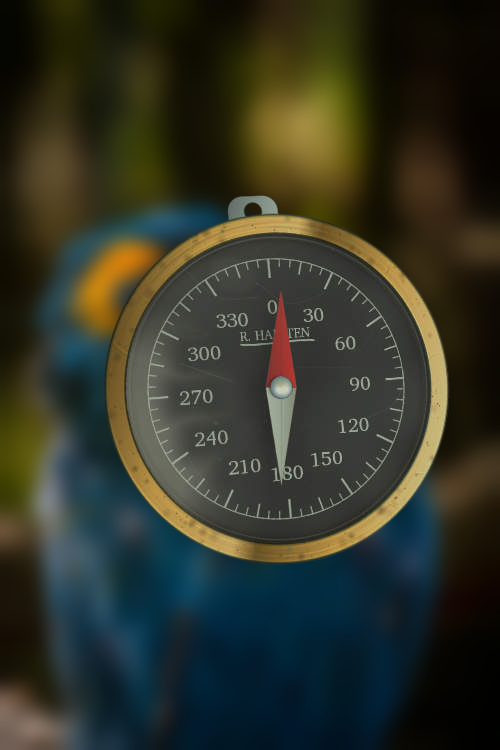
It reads 5 °
